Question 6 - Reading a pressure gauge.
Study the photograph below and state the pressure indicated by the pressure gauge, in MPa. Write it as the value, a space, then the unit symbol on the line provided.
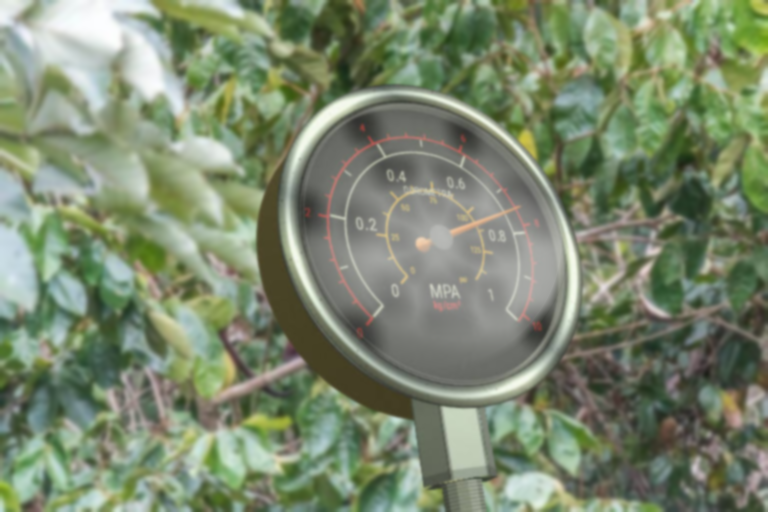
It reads 0.75 MPa
